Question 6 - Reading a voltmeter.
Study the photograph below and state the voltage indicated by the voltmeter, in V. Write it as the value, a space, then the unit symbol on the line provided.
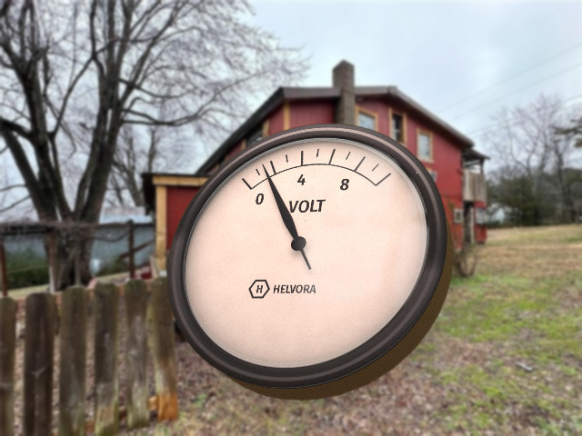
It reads 1.5 V
